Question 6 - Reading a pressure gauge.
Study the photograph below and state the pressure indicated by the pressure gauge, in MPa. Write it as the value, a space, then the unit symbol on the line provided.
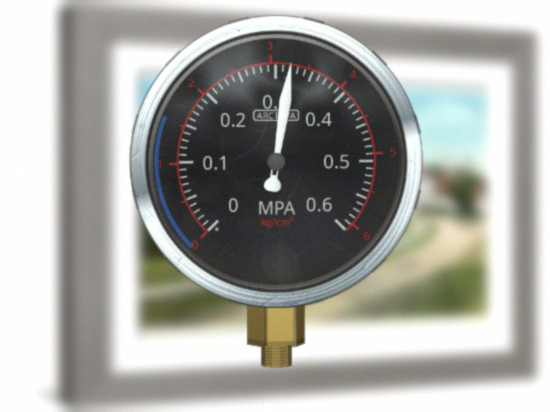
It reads 0.32 MPa
